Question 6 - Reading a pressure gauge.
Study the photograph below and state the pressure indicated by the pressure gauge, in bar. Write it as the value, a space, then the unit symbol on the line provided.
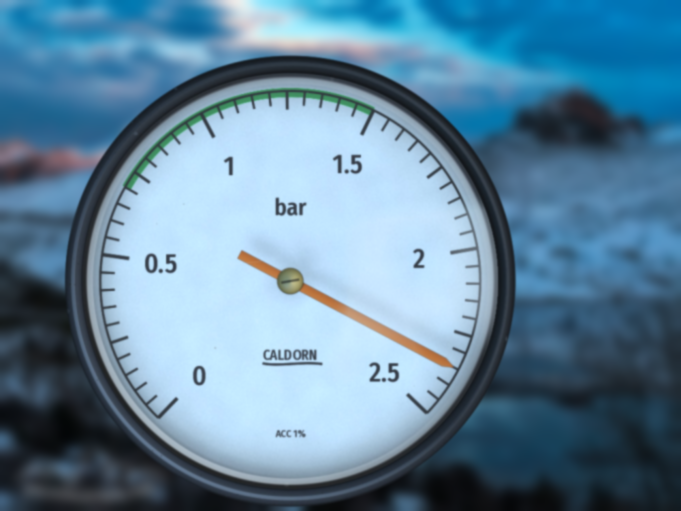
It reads 2.35 bar
